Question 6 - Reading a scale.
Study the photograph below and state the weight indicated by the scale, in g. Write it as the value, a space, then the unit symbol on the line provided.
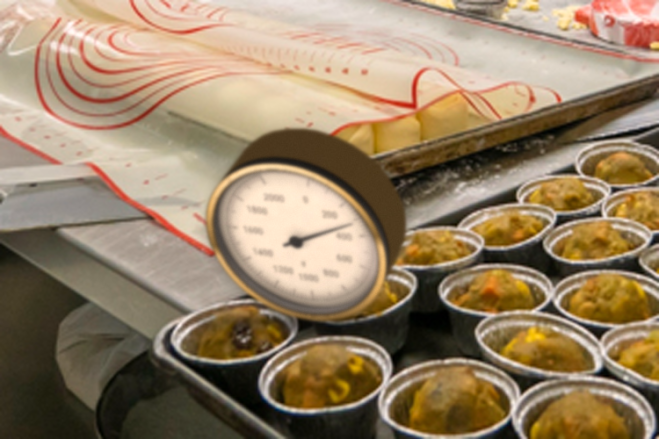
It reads 300 g
